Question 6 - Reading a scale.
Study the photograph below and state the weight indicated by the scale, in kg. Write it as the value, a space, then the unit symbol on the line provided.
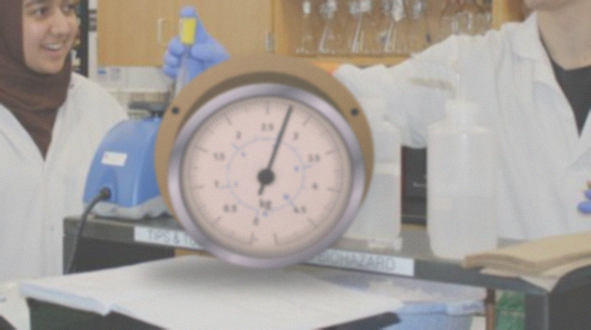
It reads 2.75 kg
